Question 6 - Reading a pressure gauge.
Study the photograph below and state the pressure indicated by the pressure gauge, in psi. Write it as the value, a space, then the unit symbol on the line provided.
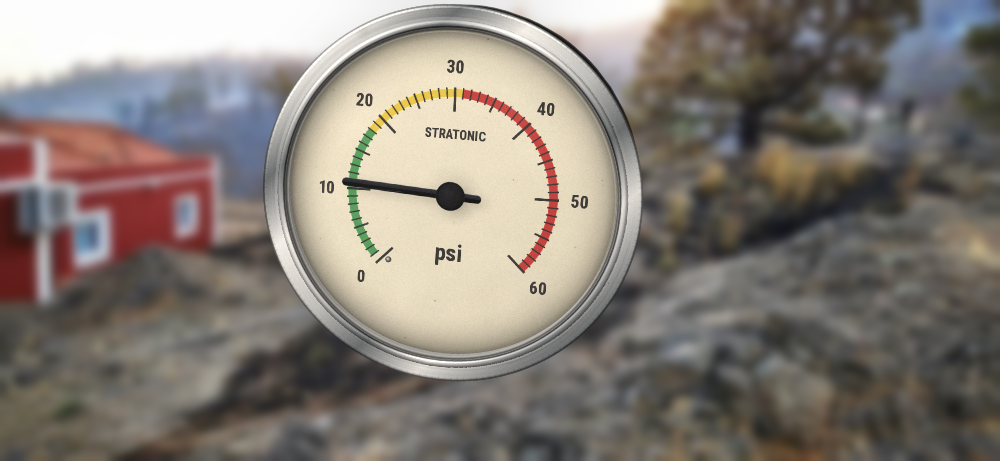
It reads 11 psi
